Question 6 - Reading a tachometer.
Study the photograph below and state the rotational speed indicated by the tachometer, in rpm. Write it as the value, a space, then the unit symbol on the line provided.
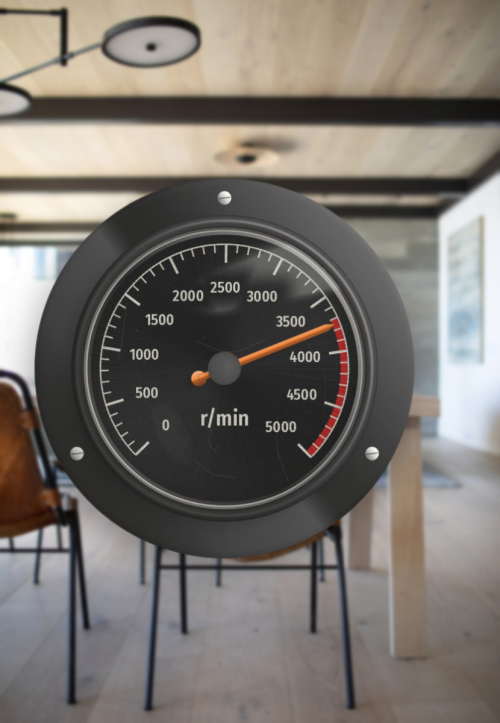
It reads 3750 rpm
